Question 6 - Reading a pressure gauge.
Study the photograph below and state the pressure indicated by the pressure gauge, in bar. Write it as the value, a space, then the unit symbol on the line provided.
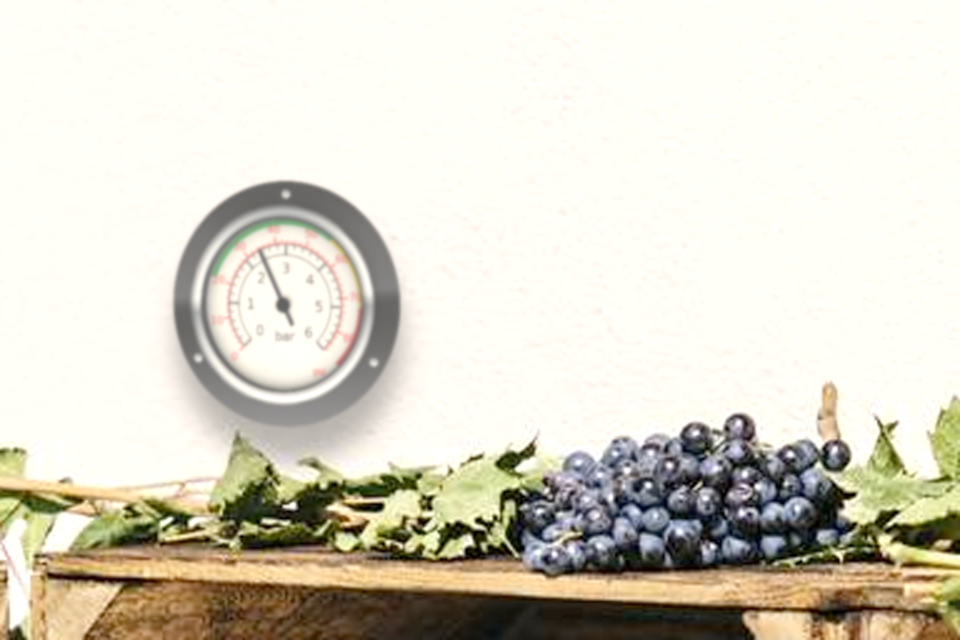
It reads 2.4 bar
